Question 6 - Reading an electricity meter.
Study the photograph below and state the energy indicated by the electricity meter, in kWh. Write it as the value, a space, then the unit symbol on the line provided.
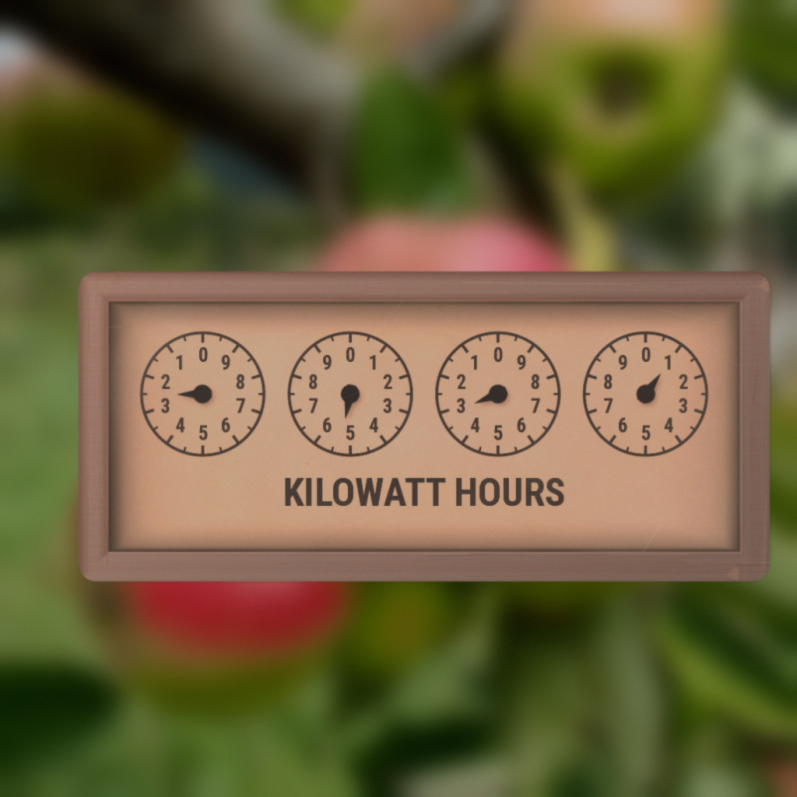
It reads 2531 kWh
